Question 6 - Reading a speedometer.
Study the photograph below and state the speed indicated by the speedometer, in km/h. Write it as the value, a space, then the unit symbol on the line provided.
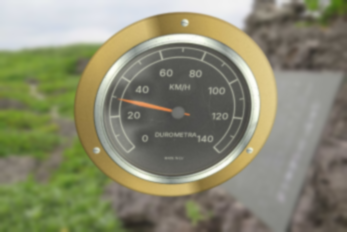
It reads 30 km/h
